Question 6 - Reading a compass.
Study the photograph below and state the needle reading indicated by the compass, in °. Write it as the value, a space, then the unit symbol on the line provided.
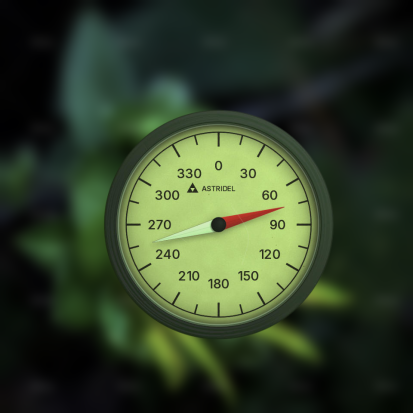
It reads 75 °
